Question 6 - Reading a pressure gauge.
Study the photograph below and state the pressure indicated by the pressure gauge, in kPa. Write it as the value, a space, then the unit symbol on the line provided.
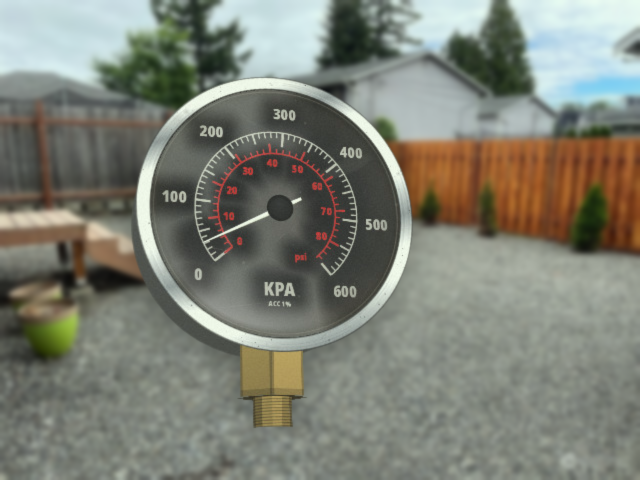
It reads 30 kPa
